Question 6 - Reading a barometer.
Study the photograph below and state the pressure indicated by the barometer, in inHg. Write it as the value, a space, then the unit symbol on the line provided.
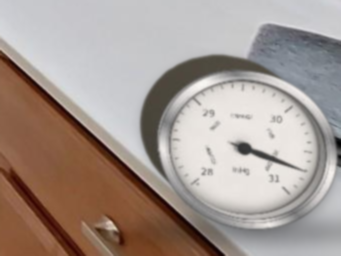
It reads 30.7 inHg
